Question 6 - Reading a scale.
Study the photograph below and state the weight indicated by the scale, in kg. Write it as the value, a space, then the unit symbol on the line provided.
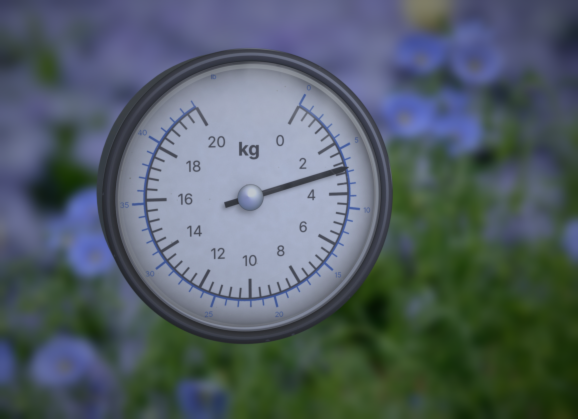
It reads 3 kg
